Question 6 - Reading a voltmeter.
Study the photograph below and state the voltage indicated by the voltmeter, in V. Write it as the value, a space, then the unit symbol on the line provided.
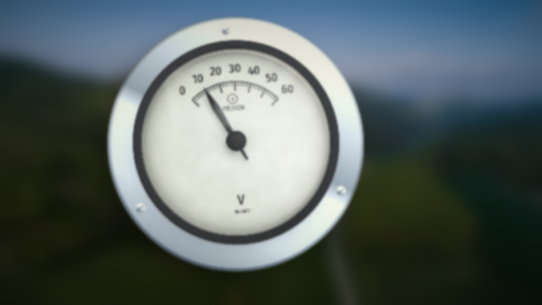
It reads 10 V
